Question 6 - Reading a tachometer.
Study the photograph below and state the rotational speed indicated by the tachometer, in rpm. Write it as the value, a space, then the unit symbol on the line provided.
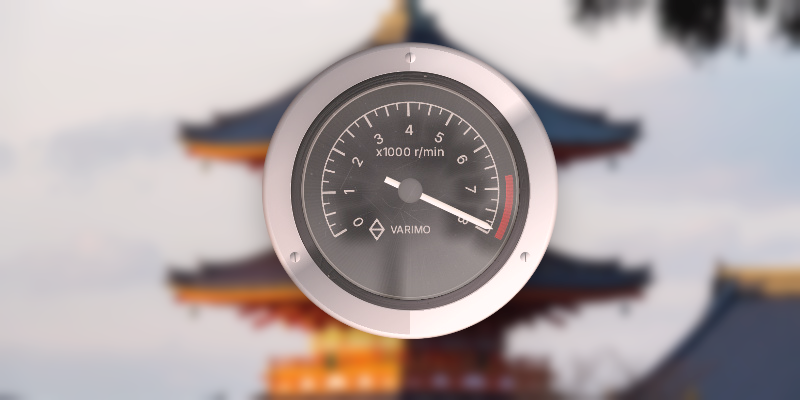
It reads 7875 rpm
